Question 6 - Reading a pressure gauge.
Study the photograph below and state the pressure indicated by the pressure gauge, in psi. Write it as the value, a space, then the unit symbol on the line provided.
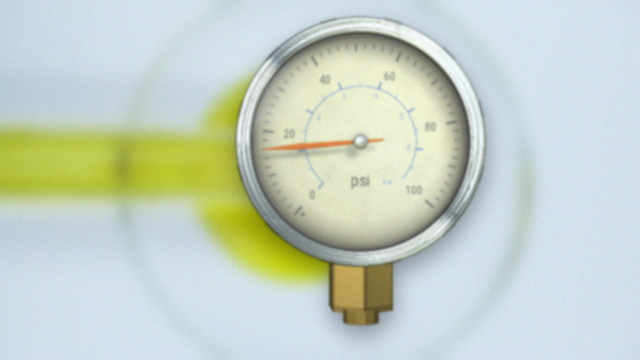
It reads 16 psi
